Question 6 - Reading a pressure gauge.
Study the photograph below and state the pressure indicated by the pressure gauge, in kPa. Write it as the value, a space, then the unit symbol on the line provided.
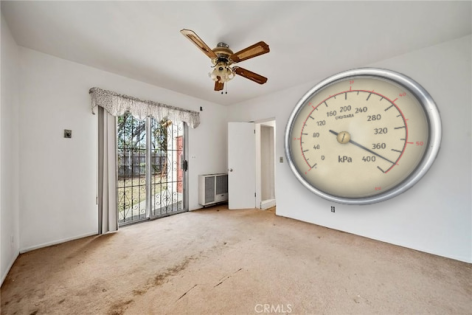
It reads 380 kPa
